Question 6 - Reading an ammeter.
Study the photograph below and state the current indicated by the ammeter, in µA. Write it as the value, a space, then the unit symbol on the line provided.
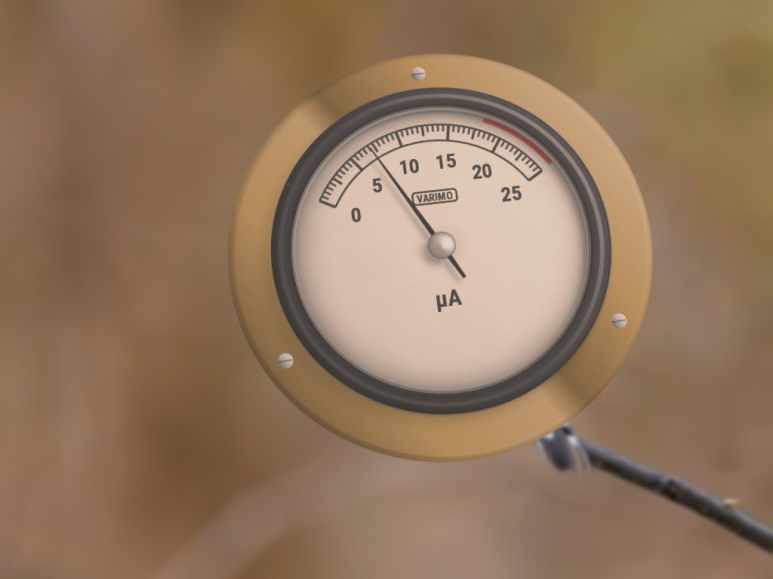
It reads 7 µA
